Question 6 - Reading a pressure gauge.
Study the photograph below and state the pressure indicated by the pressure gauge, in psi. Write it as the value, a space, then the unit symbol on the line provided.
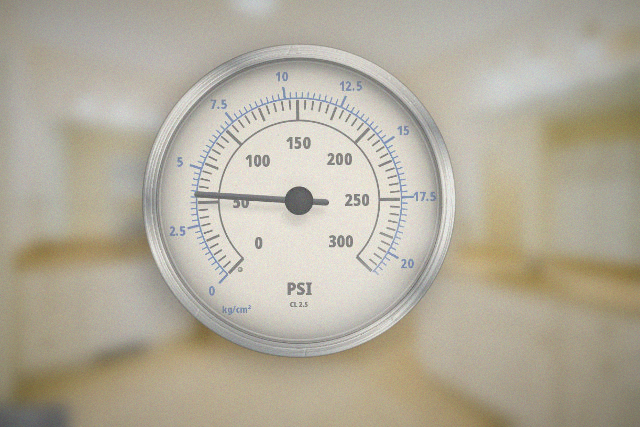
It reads 55 psi
